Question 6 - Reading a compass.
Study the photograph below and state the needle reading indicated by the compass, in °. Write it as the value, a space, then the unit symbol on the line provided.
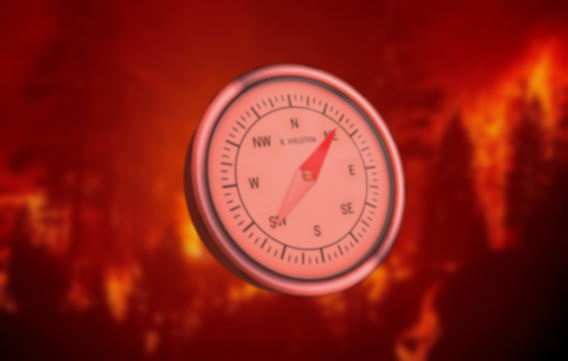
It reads 45 °
